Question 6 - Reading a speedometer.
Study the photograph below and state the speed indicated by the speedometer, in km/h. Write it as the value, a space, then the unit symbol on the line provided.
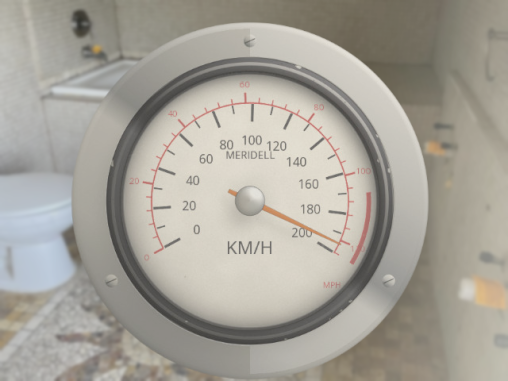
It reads 195 km/h
